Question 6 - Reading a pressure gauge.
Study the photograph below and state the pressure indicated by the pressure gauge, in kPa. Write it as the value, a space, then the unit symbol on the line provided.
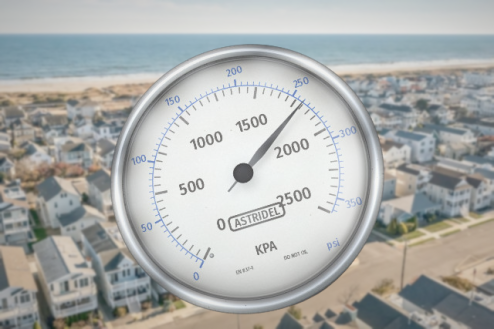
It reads 1800 kPa
